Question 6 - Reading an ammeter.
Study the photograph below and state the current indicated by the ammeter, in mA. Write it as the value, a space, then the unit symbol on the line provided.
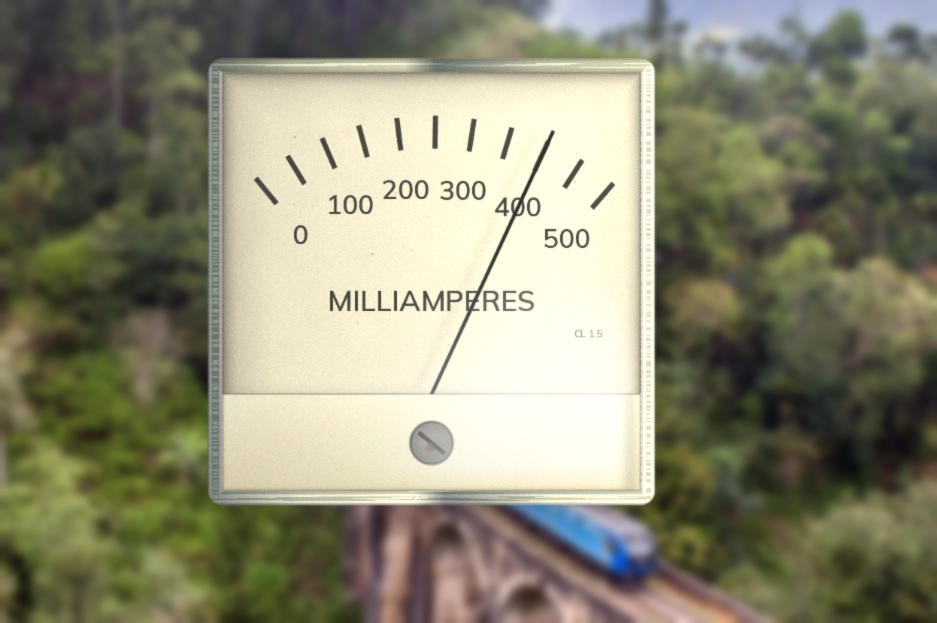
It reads 400 mA
